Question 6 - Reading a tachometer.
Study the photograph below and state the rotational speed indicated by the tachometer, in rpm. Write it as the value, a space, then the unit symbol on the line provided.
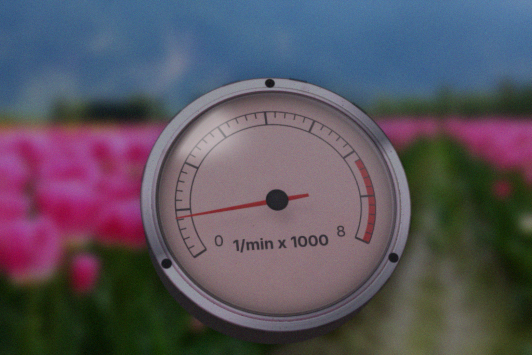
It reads 800 rpm
